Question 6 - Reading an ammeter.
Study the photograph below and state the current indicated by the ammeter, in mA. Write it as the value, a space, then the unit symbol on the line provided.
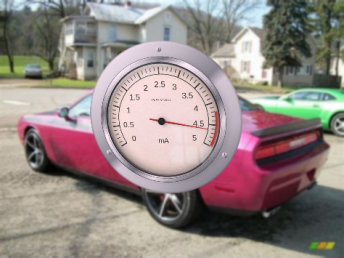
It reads 4.6 mA
